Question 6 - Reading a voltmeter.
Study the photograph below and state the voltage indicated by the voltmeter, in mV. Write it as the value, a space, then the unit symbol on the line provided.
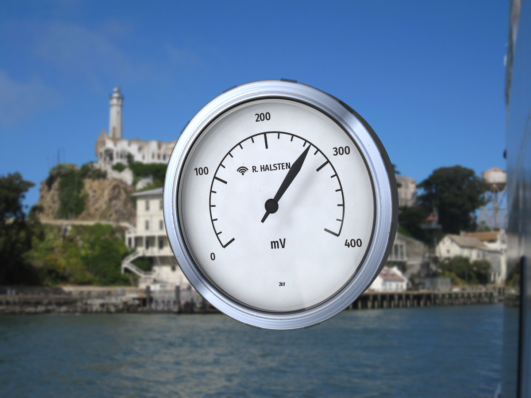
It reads 270 mV
